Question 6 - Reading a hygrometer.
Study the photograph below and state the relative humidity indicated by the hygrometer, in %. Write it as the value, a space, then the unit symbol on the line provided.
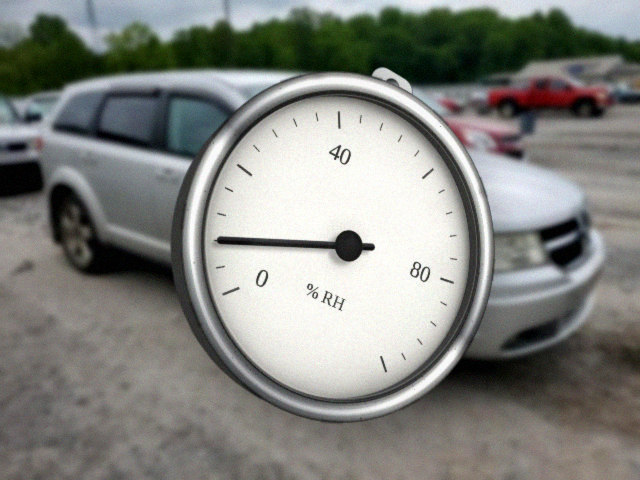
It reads 8 %
